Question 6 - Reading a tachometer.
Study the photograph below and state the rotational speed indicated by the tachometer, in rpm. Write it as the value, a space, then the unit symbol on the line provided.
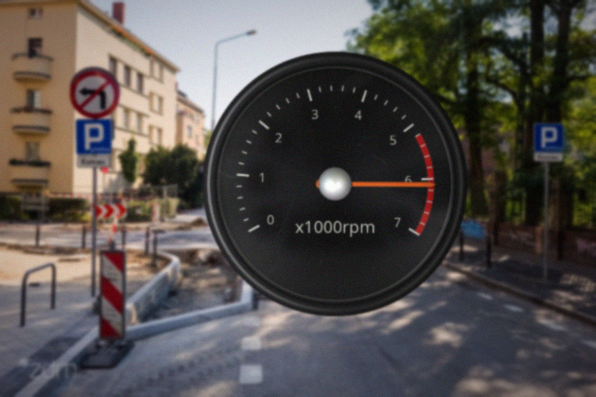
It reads 6100 rpm
